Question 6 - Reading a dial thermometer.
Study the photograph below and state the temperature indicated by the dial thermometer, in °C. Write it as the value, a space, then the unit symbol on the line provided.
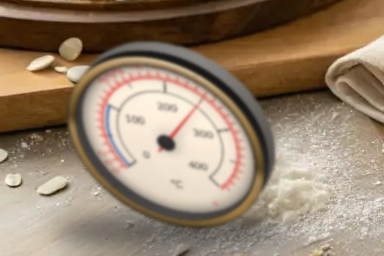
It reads 250 °C
